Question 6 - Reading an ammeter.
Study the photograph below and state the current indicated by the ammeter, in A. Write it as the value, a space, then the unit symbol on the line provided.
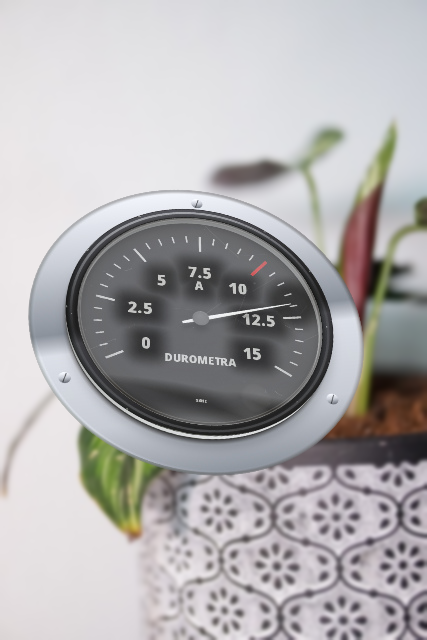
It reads 12 A
